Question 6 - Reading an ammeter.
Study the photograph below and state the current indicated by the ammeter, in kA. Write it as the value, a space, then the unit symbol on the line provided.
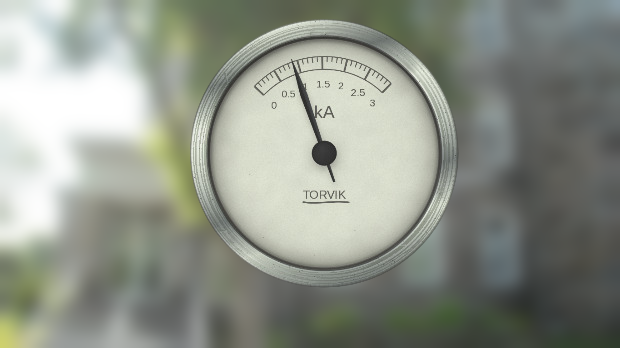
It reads 0.9 kA
